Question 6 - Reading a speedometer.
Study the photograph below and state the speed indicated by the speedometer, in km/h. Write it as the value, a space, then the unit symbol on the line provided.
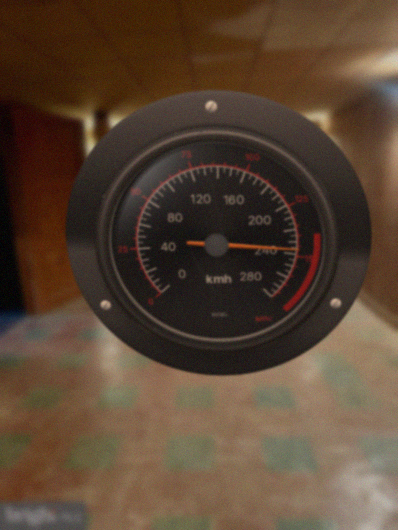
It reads 235 km/h
